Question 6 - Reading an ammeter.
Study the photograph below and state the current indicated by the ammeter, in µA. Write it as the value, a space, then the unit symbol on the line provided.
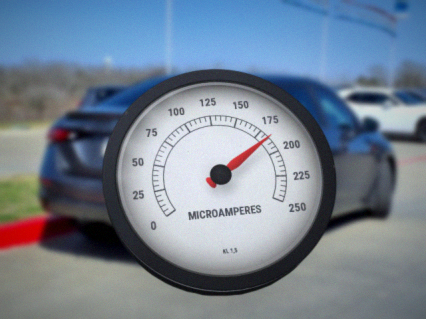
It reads 185 µA
